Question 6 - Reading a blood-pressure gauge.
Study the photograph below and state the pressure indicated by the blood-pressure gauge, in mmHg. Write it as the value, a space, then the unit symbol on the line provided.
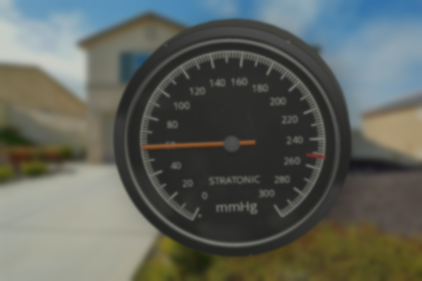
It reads 60 mmHg
